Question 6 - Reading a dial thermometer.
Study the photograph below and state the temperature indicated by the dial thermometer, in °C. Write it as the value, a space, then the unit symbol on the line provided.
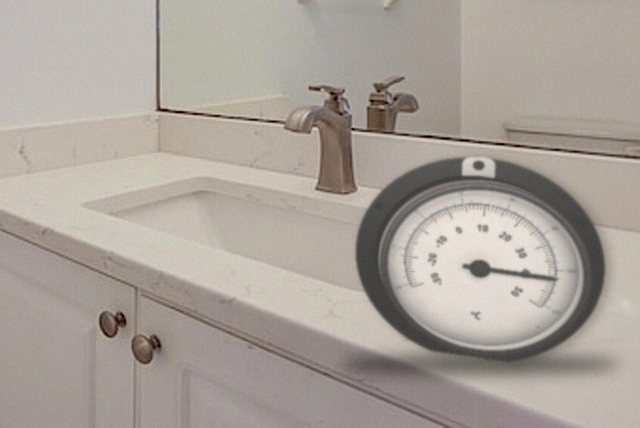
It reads 40 °C
